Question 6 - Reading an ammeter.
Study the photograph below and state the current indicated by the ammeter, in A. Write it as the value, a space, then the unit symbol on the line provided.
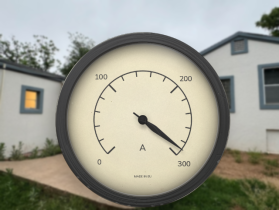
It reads 290 A
